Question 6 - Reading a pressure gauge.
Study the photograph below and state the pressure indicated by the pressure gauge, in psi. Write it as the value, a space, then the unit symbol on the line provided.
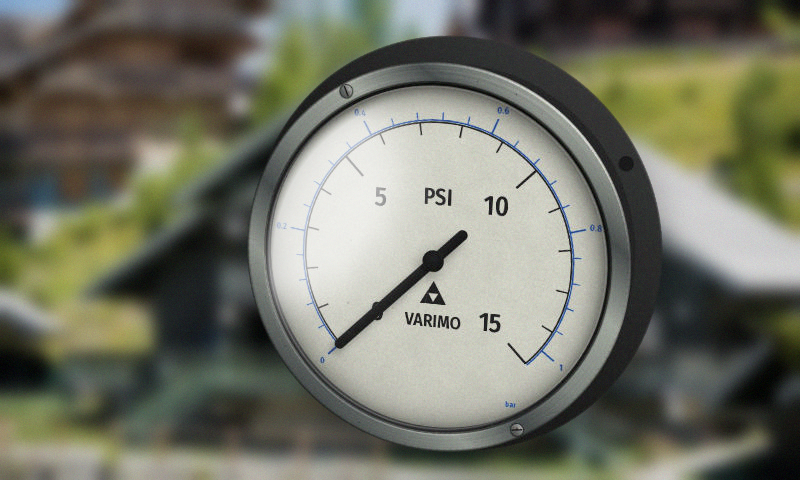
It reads 0 psi
